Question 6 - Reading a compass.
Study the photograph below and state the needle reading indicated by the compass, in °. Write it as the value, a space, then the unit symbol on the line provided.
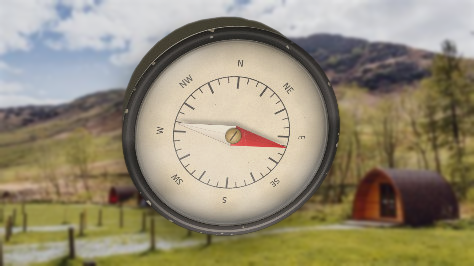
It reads 100 °
